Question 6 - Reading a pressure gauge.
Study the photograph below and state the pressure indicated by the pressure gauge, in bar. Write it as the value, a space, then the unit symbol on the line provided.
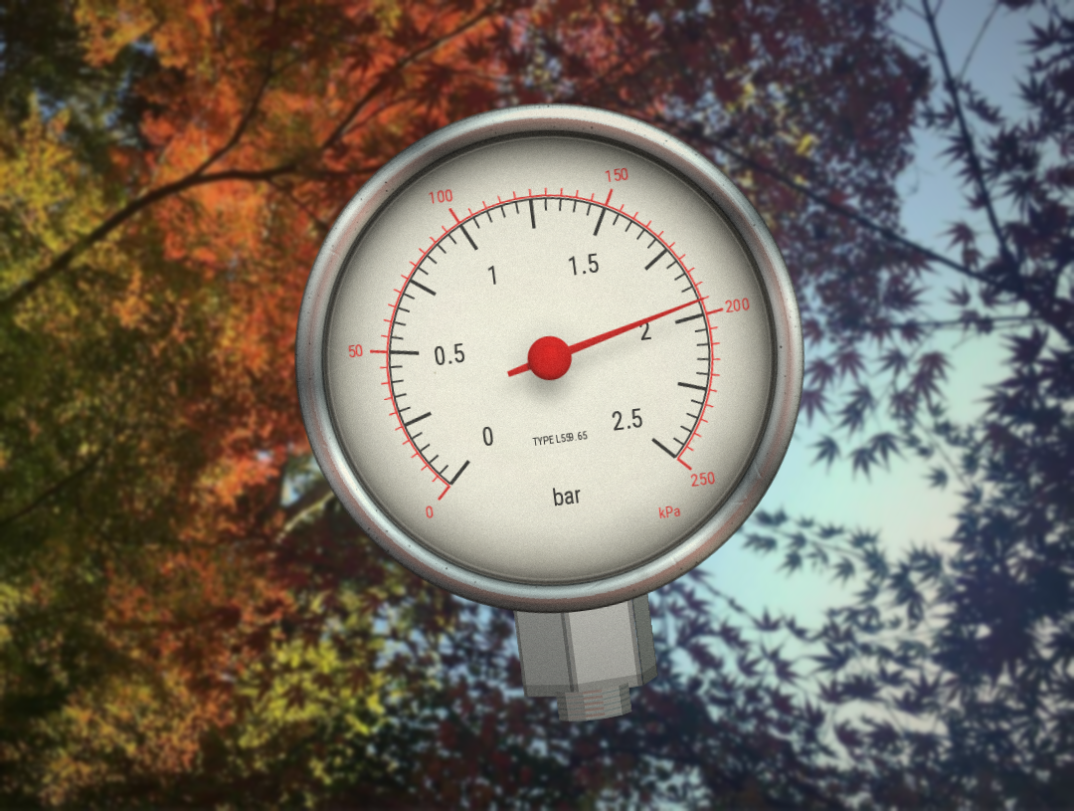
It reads 1.95 bar
